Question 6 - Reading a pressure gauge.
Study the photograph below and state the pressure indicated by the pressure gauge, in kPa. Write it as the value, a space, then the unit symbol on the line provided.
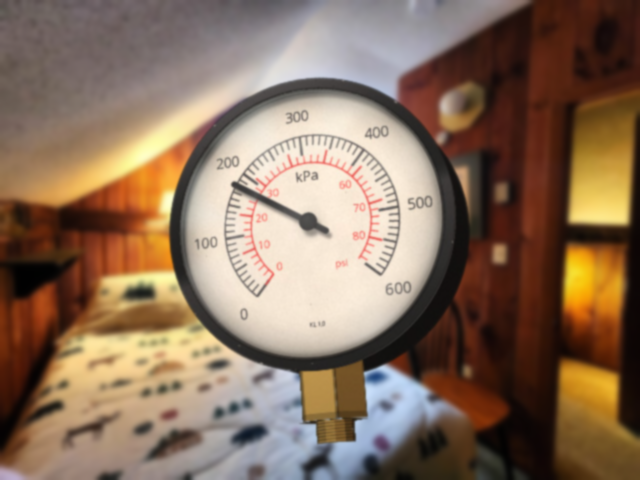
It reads 180 kPa
